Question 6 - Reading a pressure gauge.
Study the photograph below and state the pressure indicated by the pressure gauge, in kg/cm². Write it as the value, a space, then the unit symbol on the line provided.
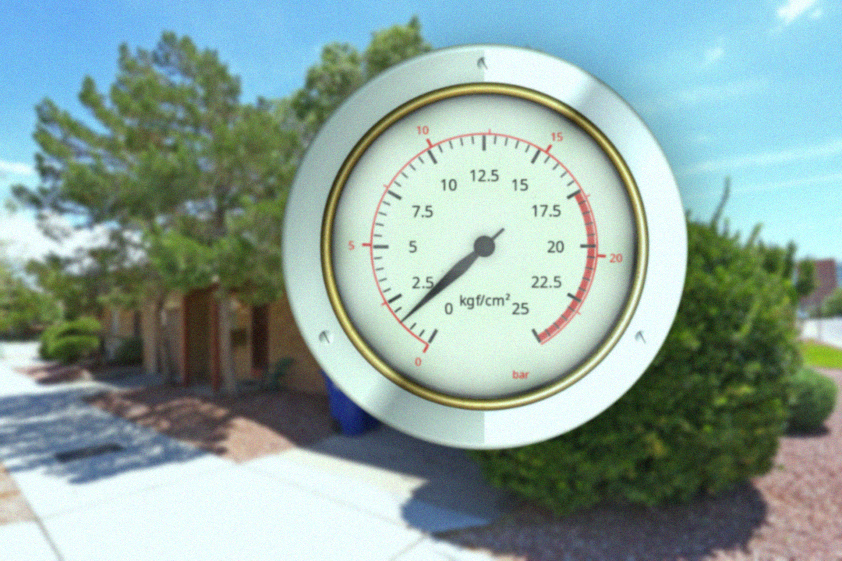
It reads 1.5 kg/cm²
